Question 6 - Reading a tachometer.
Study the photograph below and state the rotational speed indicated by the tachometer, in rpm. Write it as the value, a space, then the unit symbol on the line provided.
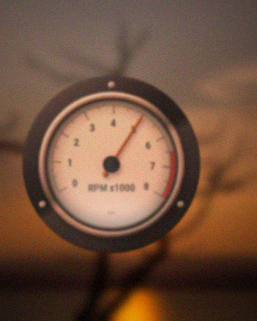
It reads 5000 rpm
